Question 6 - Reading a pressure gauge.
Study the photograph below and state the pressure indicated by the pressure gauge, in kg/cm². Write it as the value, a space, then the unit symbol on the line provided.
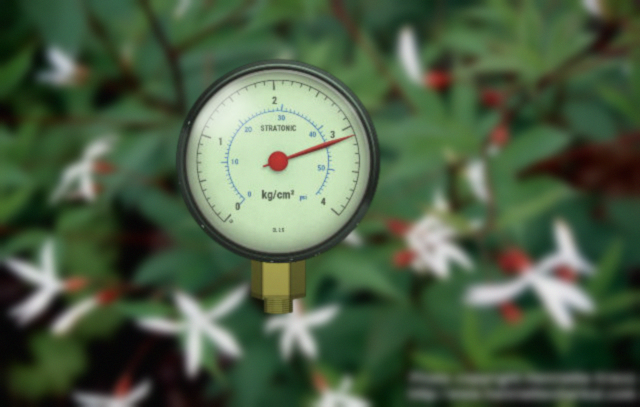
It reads 3.1 kg/cm²
